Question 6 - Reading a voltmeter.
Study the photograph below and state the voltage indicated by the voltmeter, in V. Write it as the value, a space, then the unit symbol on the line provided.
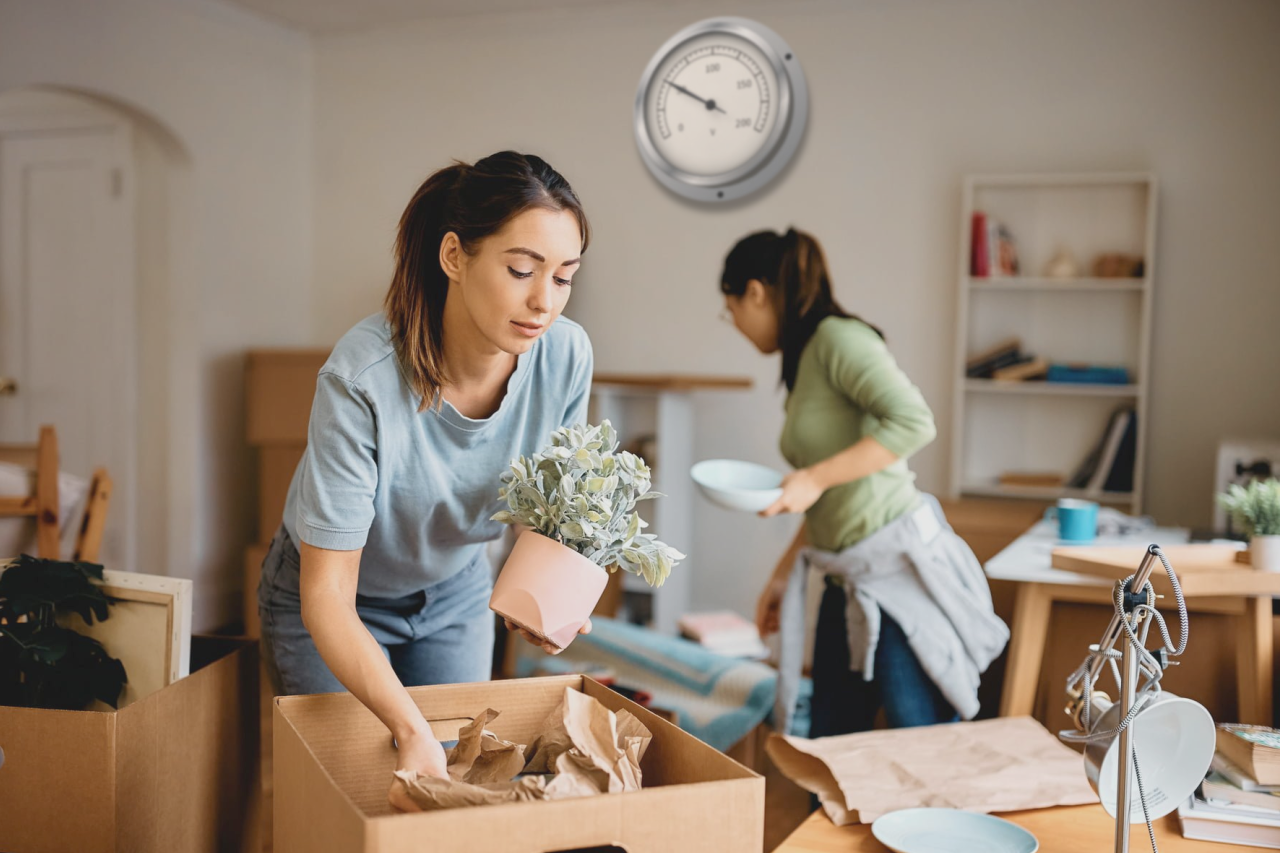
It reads 50 V
